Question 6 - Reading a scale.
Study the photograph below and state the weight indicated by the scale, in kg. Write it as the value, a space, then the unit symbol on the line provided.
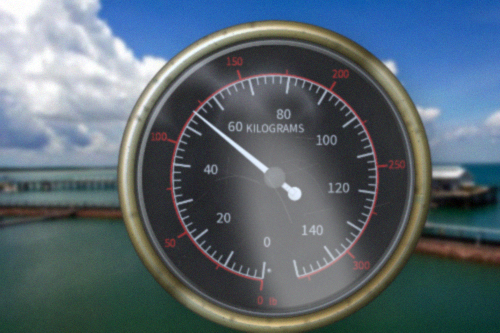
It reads 54 kg
